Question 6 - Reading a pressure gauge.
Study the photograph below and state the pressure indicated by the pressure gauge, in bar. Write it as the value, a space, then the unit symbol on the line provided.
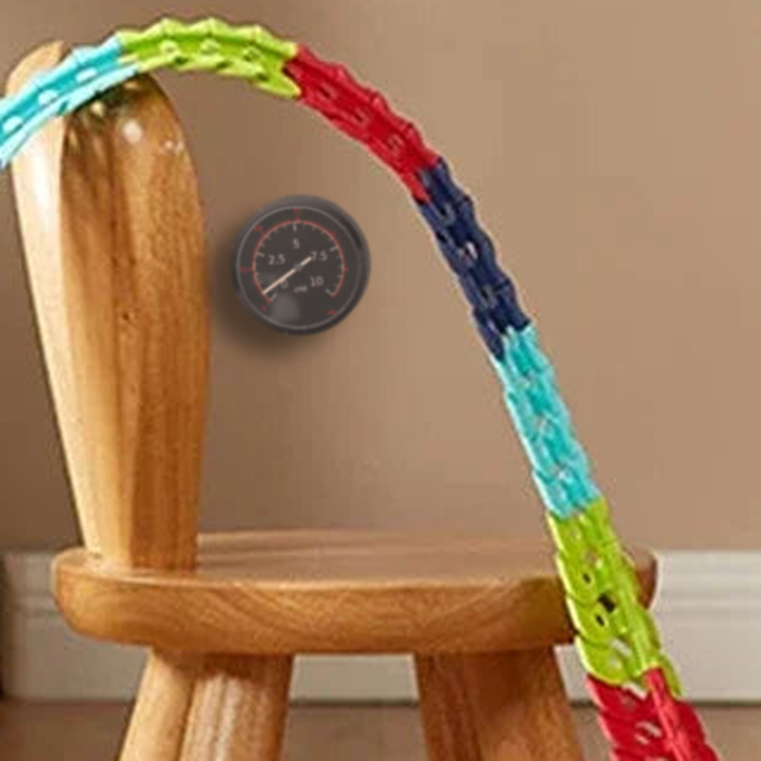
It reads 0.5 bar
